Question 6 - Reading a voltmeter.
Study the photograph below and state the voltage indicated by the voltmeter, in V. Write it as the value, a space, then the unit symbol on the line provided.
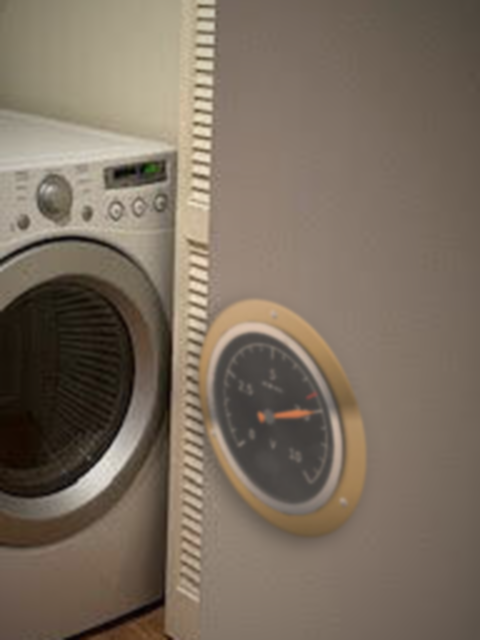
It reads 7.5 V
